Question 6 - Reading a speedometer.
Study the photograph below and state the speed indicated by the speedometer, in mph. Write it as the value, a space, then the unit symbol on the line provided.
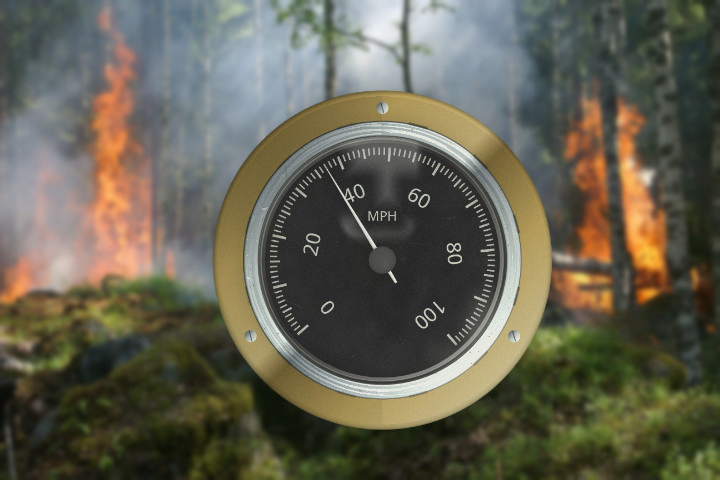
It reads 37 mph
